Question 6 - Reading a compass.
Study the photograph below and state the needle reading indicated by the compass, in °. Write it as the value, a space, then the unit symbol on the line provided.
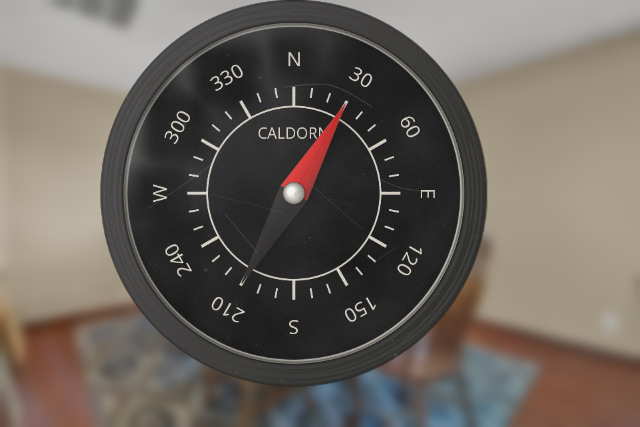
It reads 30 °
